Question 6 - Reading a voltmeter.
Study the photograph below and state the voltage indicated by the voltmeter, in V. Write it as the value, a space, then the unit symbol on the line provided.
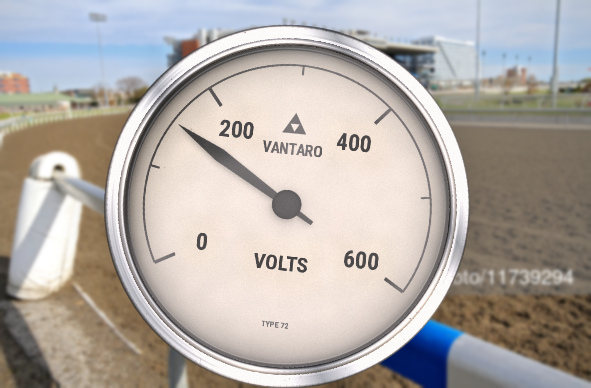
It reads 150 V
